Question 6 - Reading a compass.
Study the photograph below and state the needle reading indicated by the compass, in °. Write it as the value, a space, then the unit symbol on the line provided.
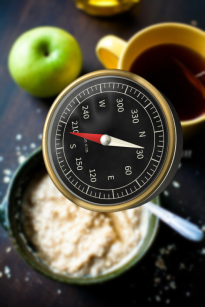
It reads 200 °
